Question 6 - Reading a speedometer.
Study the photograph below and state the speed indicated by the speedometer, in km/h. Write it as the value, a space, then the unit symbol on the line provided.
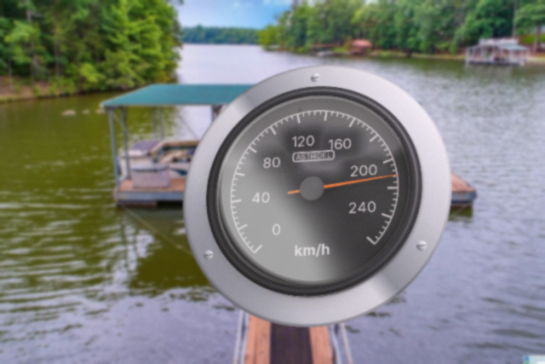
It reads 212 km/h
